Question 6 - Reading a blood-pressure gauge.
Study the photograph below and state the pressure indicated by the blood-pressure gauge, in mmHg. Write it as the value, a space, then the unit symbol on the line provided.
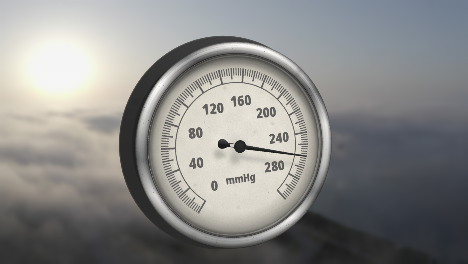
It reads 260 mmHg
